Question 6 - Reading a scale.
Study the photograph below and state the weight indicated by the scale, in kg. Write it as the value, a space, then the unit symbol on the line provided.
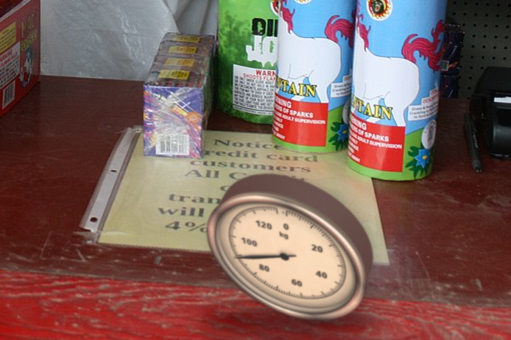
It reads 90 kg
